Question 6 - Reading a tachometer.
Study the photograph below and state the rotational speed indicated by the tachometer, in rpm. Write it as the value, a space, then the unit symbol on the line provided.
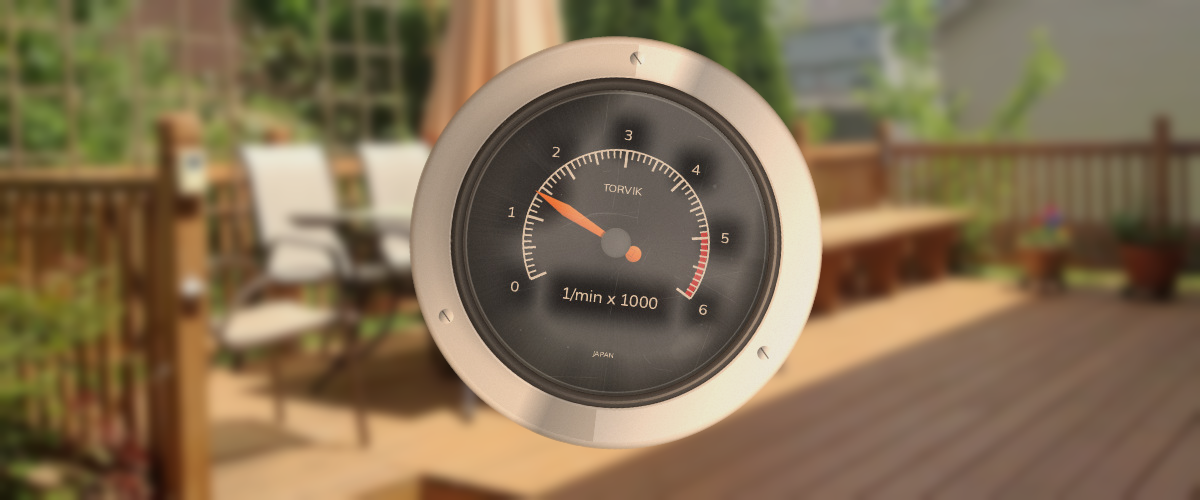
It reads 1400 rpm
